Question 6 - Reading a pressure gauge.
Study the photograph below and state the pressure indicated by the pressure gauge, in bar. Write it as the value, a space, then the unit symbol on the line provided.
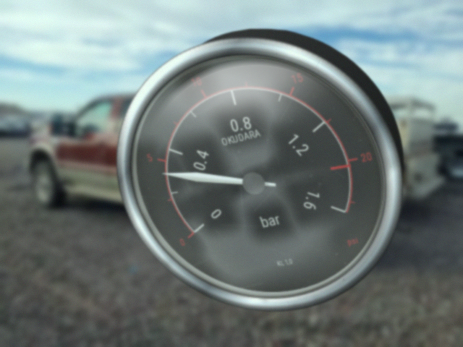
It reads 0.3 bar
